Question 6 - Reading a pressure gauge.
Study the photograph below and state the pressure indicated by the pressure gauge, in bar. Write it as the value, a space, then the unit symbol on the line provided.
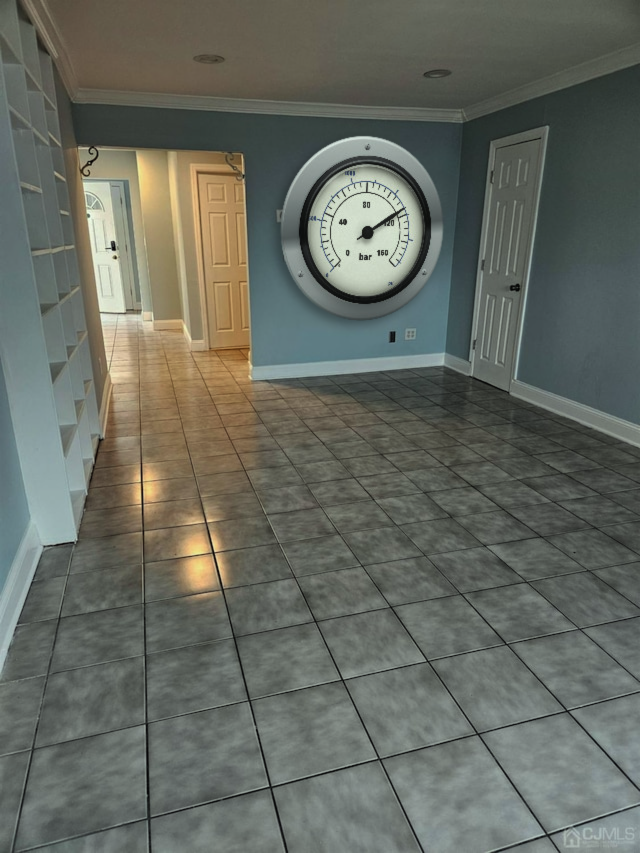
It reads 115 bar
